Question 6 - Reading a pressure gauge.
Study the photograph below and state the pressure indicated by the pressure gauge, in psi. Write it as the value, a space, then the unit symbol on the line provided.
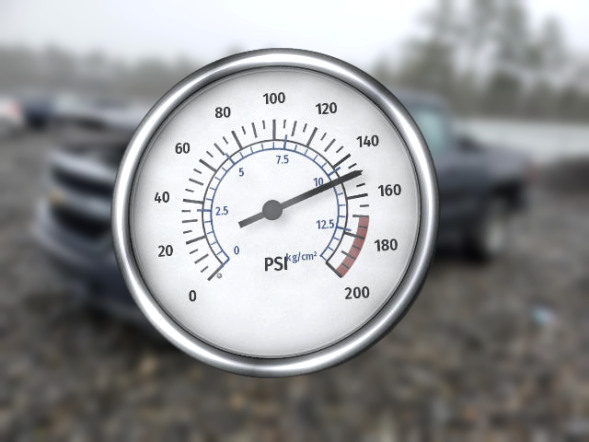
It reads 150 psi
